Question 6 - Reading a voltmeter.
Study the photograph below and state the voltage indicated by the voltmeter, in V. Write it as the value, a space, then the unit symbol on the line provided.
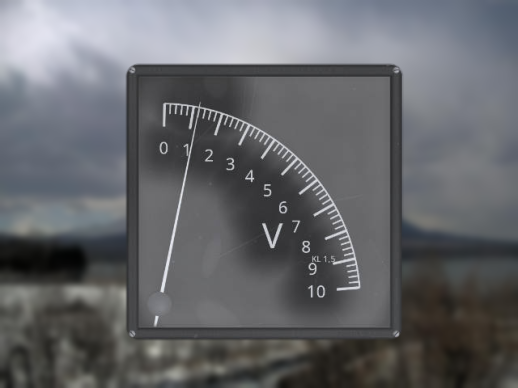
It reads 1.2 V
